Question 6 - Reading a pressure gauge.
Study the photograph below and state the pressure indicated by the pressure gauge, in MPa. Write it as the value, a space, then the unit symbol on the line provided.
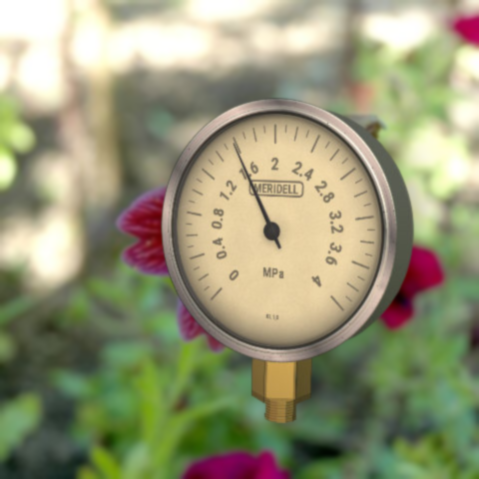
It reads 1.6 MPa
